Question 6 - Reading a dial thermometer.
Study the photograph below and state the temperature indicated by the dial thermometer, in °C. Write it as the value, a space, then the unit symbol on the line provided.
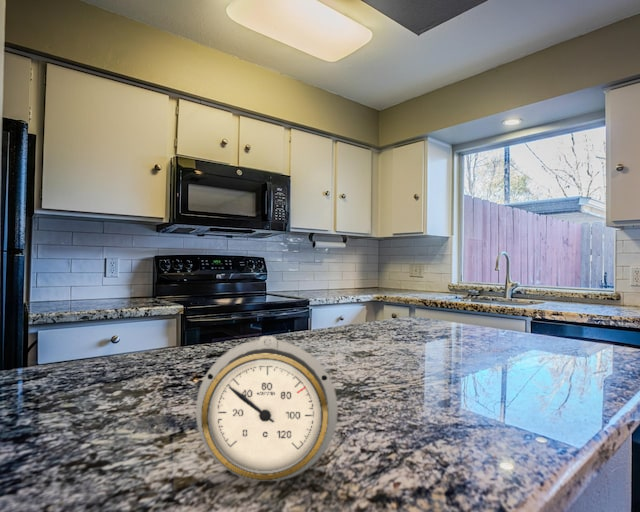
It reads 36 °C
